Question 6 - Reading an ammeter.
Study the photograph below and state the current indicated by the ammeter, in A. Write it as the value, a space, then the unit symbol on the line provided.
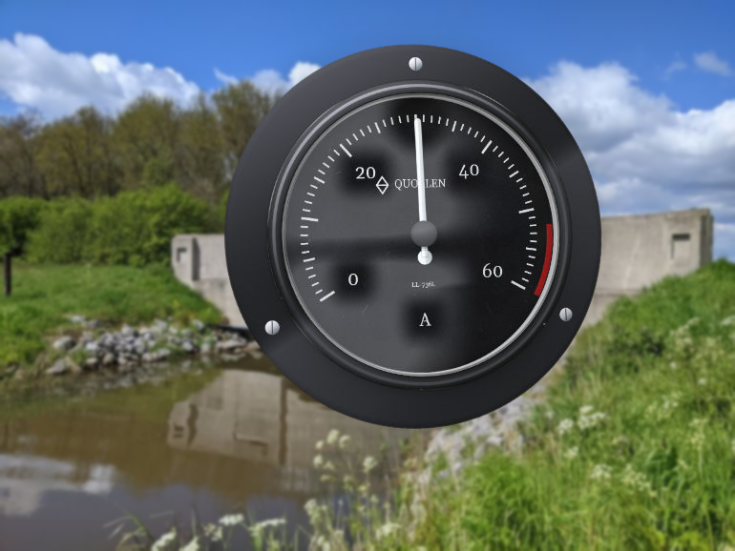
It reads 30 A
